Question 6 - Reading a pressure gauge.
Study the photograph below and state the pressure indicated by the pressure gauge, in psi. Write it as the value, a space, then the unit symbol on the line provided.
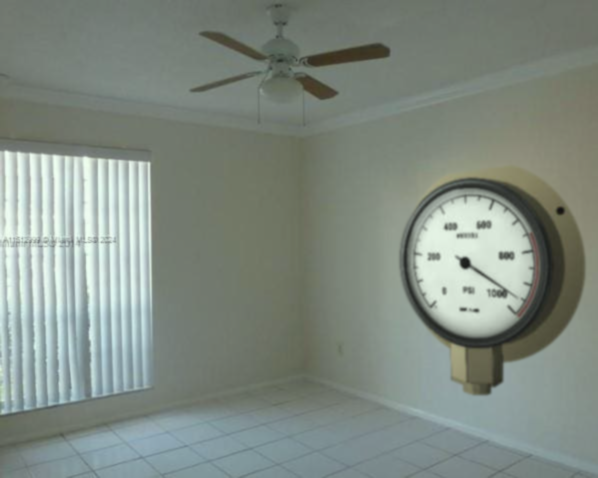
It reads 950 psi
